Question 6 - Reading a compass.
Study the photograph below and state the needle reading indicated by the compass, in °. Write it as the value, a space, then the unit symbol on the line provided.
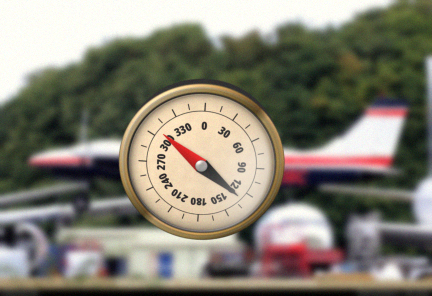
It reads 307.5 °
